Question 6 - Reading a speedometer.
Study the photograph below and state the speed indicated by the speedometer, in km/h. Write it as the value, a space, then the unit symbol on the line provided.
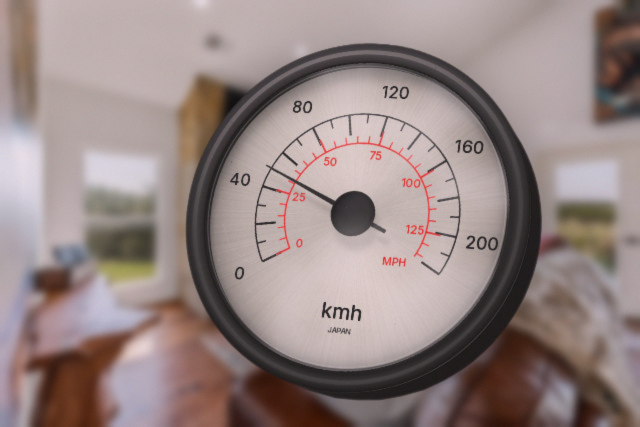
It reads 50 km/h
